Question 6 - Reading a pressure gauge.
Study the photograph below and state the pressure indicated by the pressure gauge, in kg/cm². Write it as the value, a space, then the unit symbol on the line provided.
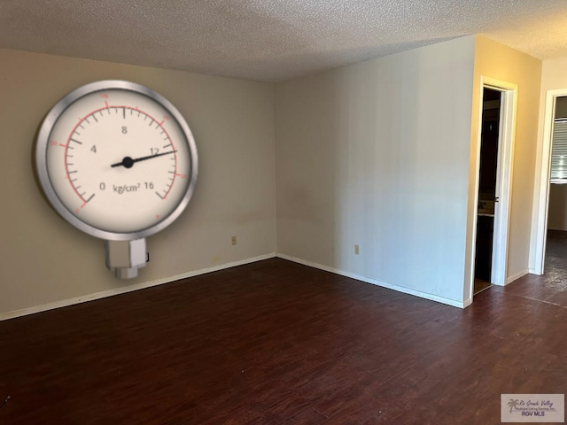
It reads 12.5 kg/cm²
